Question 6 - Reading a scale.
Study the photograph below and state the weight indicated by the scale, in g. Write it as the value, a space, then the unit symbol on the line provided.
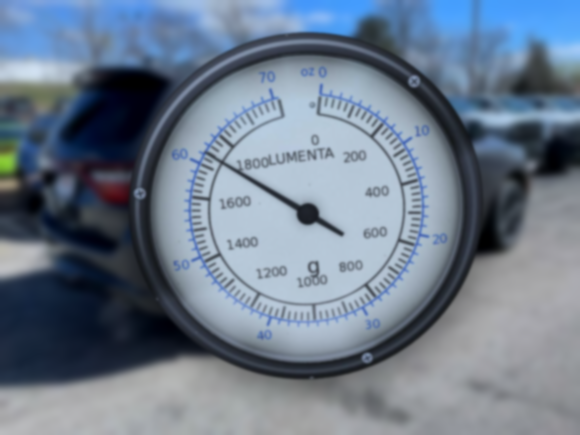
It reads 1740 g
